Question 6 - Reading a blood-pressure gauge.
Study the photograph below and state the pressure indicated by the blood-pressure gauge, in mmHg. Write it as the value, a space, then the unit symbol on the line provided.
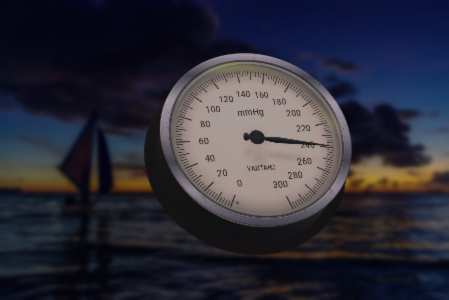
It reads 240 mmHg
